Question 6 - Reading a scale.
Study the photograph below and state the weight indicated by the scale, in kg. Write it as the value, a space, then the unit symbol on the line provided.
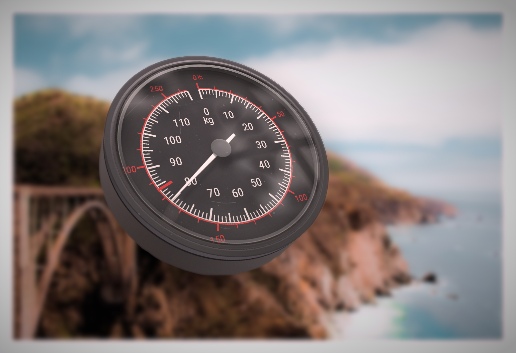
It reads 80 kg
